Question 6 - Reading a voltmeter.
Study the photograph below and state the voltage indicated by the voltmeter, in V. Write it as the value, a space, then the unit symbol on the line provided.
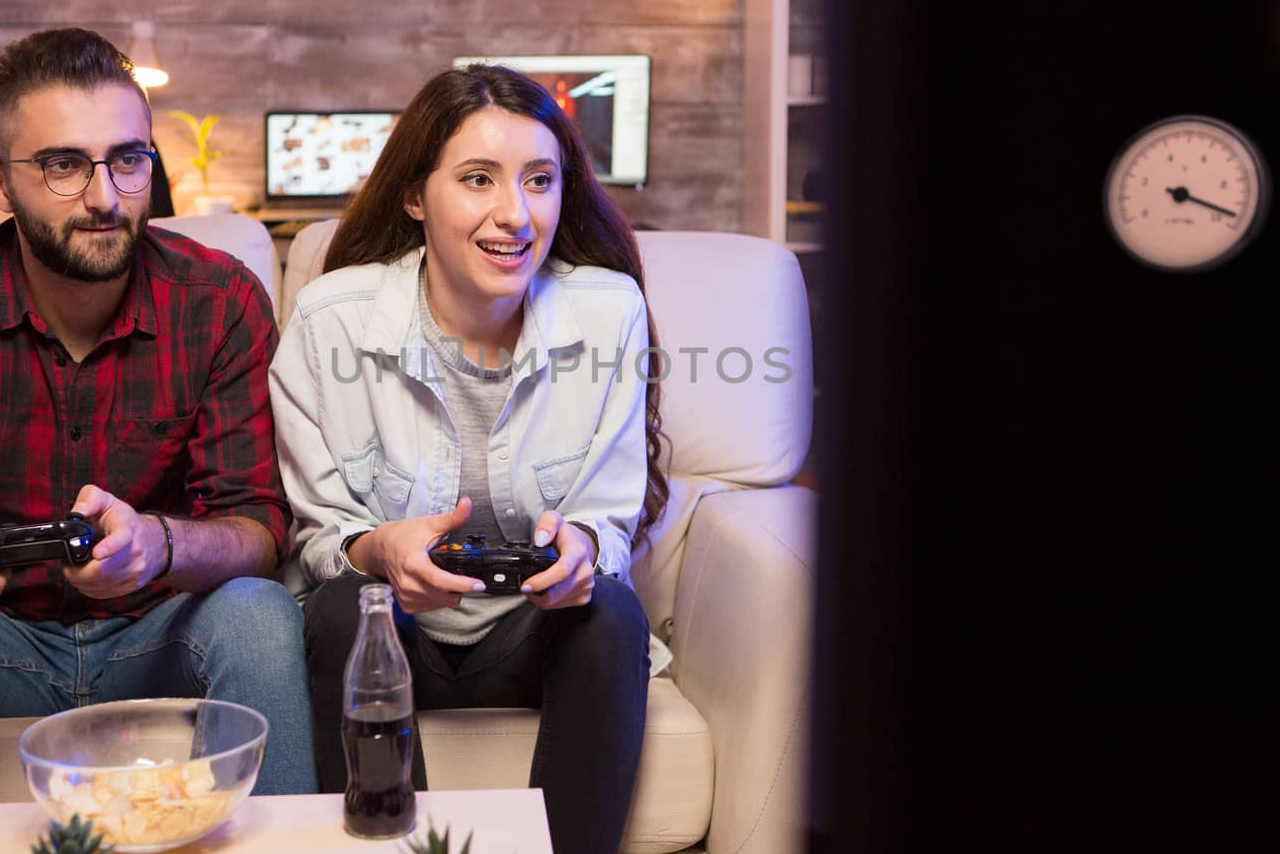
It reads 9.5 V
